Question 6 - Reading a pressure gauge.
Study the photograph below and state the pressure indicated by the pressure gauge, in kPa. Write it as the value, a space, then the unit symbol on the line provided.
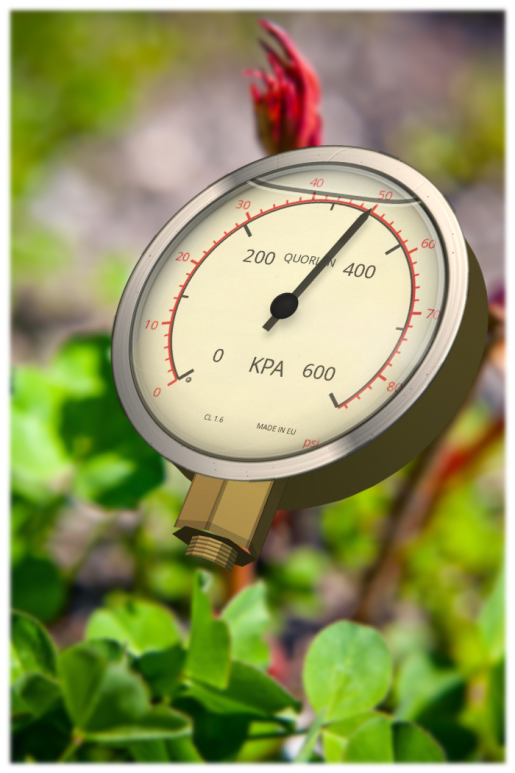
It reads 350 kPa
